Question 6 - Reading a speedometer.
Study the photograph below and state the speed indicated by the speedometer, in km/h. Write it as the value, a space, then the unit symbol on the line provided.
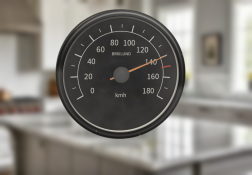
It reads 140 km/h
